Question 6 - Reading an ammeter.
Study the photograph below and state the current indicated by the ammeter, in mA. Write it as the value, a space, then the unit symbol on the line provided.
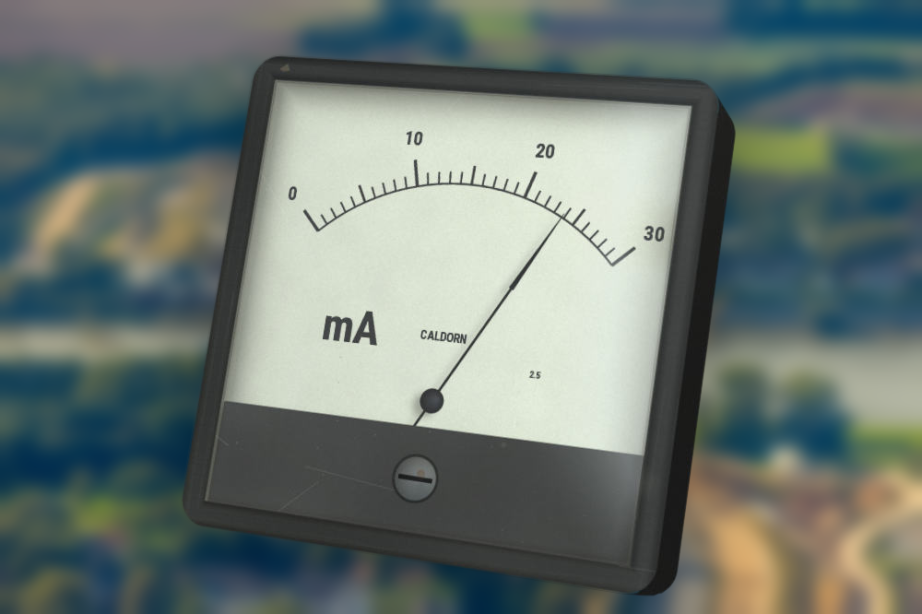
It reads 24 mA
